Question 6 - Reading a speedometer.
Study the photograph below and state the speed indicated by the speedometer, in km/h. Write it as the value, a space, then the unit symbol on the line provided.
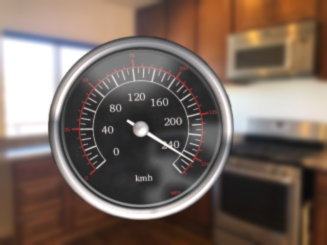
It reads 245 km/h
